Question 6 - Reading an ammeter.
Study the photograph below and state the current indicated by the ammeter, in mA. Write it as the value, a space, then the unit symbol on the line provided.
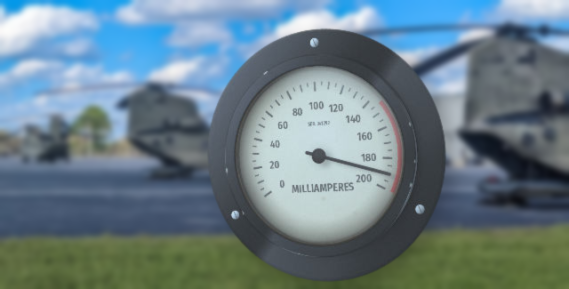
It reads 190 mA
